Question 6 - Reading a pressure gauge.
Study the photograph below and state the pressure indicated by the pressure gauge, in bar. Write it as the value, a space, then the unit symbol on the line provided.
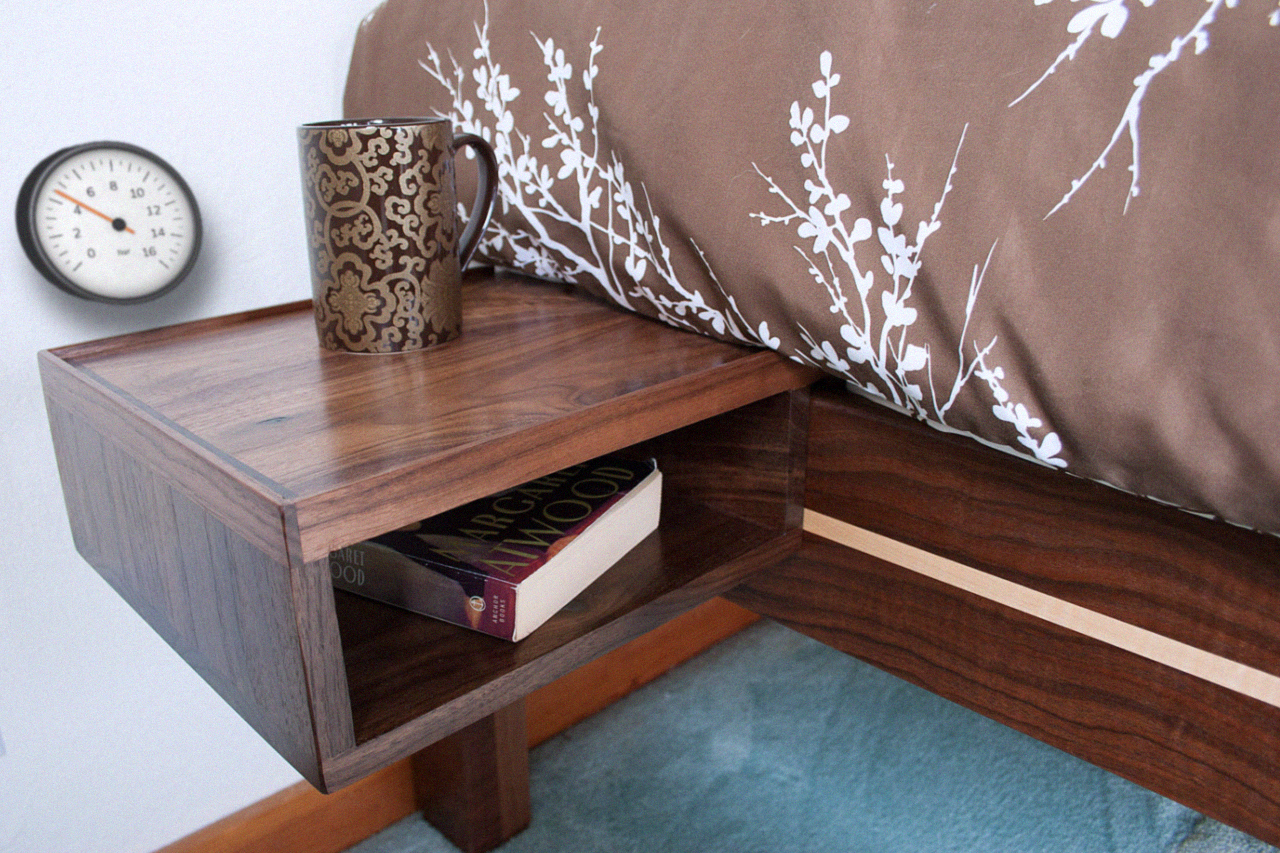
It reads 4.5 bar
